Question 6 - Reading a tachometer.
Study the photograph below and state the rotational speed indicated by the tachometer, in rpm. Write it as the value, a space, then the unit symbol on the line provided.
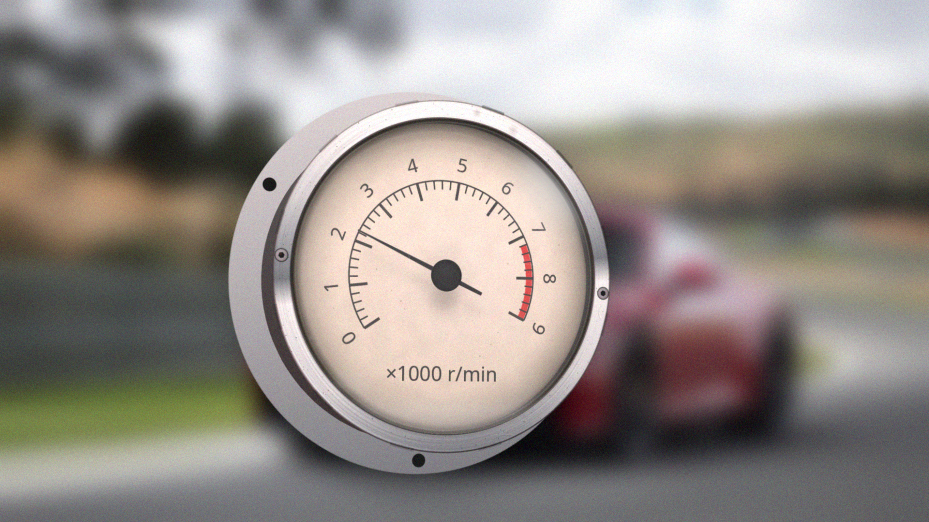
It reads 2200 rpm
